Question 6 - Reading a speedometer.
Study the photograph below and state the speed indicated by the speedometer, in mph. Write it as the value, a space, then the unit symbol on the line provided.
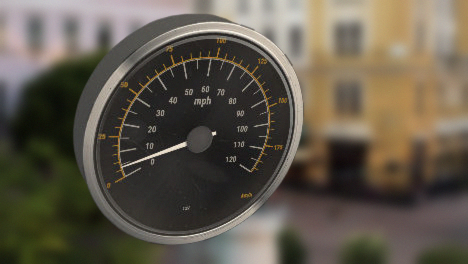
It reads 5 mph
